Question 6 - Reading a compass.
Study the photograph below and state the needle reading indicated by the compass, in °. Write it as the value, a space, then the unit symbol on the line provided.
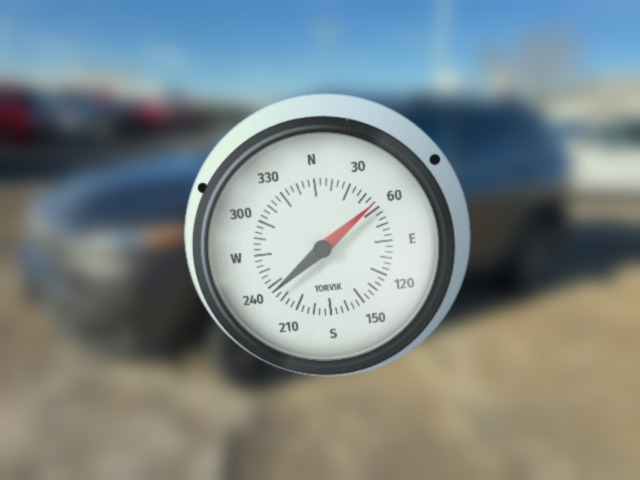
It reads 55 °
